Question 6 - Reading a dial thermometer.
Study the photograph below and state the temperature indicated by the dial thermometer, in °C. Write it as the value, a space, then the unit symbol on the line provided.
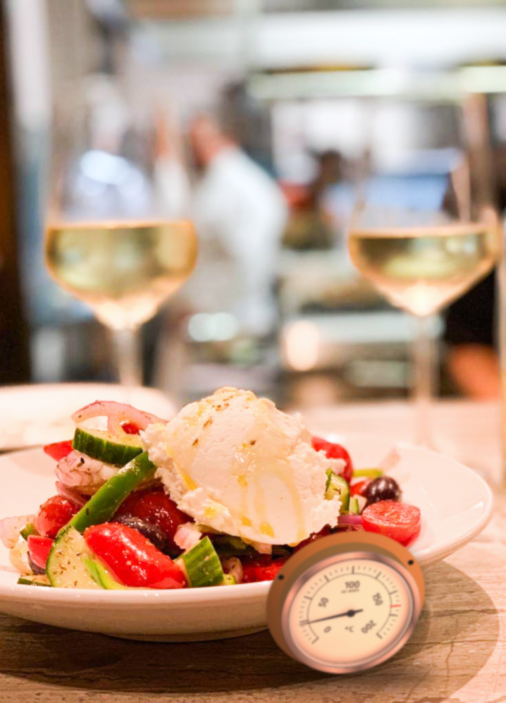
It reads 25 °C
